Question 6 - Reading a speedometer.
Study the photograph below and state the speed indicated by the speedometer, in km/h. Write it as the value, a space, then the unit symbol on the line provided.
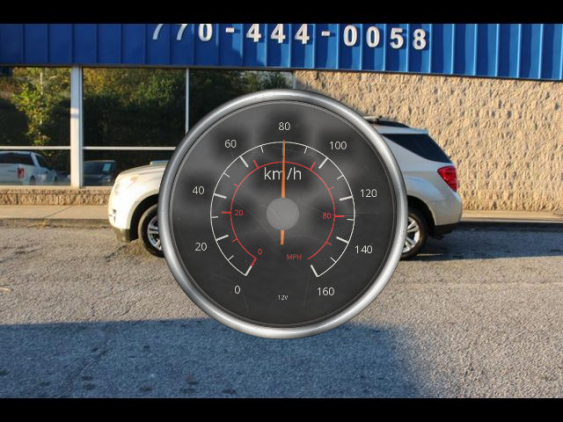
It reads 80 km/h
